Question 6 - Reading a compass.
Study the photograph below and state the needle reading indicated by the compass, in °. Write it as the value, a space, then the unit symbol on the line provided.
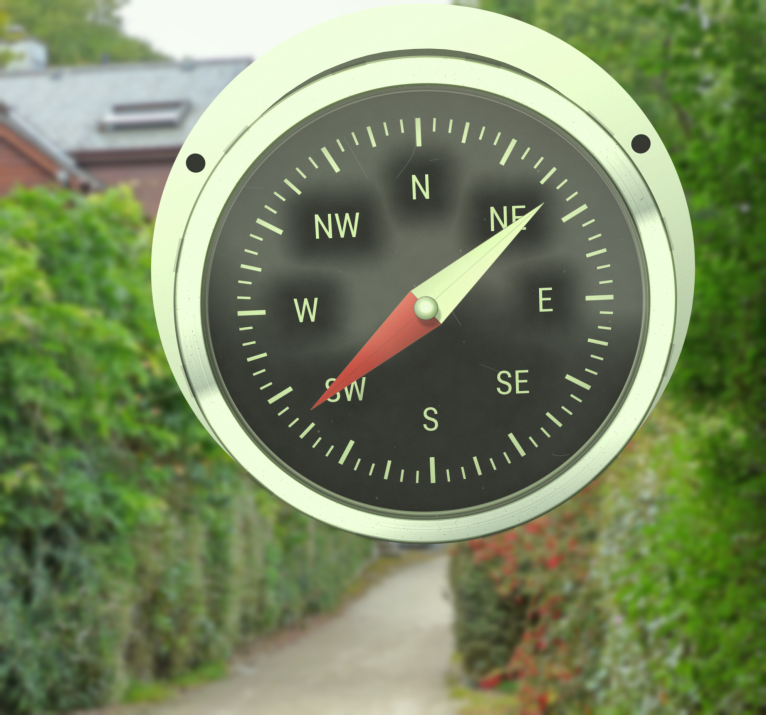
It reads 230 °
